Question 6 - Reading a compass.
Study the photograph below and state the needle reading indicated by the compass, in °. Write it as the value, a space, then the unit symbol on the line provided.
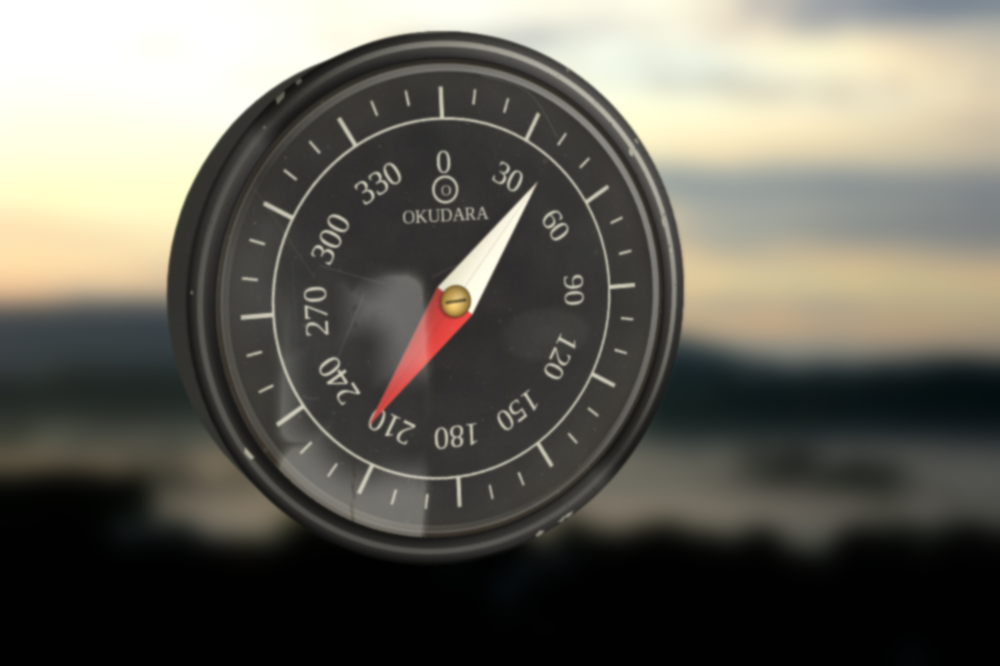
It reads 220 °
